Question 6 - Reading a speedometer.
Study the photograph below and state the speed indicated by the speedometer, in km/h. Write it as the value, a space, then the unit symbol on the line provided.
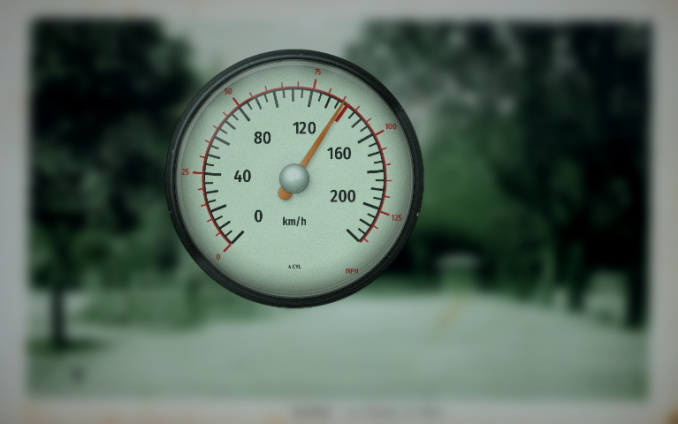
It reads 137.5 km/h
